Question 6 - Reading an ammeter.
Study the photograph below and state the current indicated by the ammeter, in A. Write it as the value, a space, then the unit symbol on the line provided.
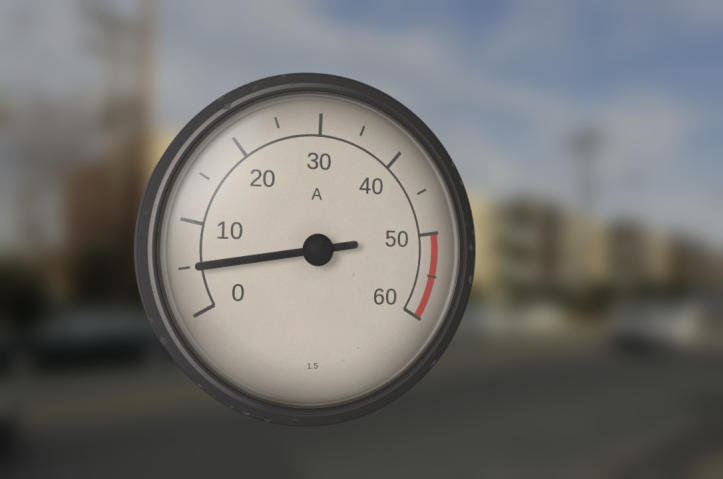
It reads 5 A
